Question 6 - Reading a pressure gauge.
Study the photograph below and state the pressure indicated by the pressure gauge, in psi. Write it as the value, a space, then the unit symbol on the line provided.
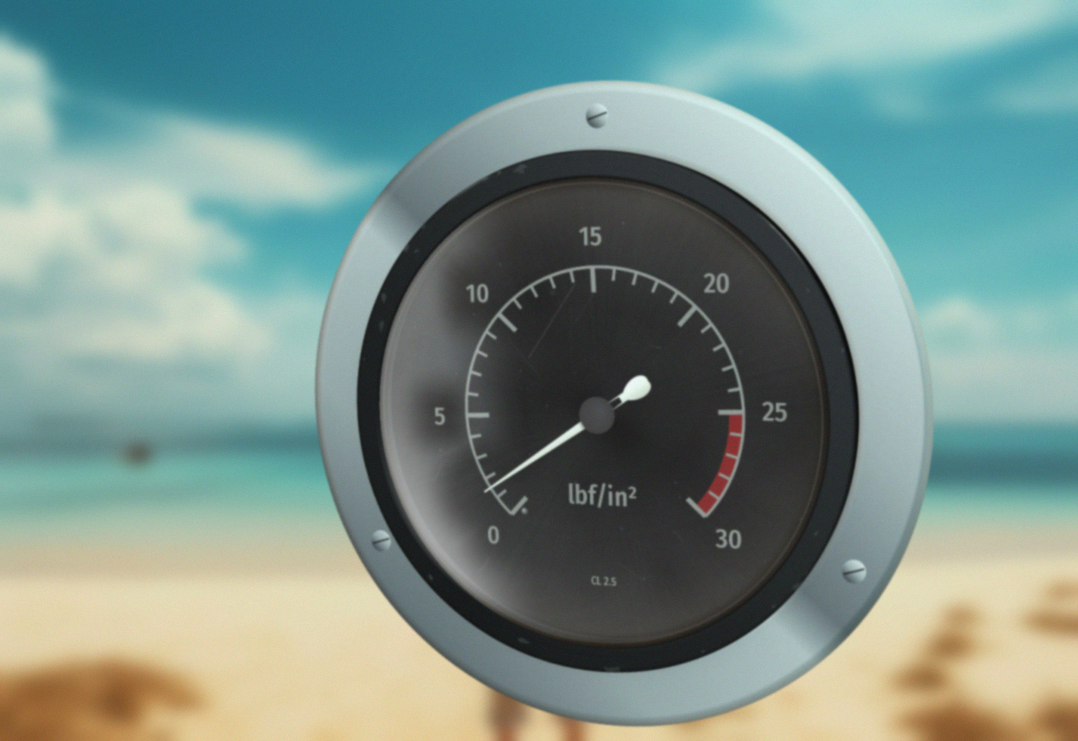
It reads 1.5 psi
